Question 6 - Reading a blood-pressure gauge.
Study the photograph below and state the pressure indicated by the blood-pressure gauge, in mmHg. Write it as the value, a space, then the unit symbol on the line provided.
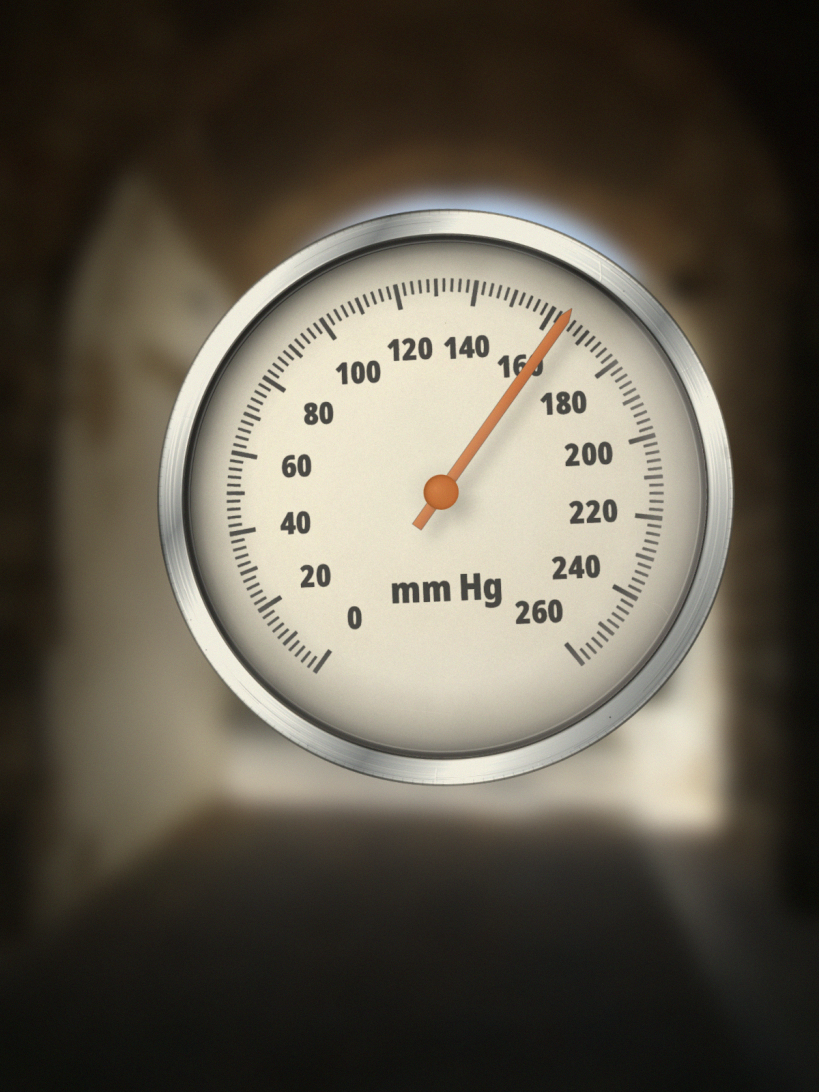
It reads 164 mmHg
